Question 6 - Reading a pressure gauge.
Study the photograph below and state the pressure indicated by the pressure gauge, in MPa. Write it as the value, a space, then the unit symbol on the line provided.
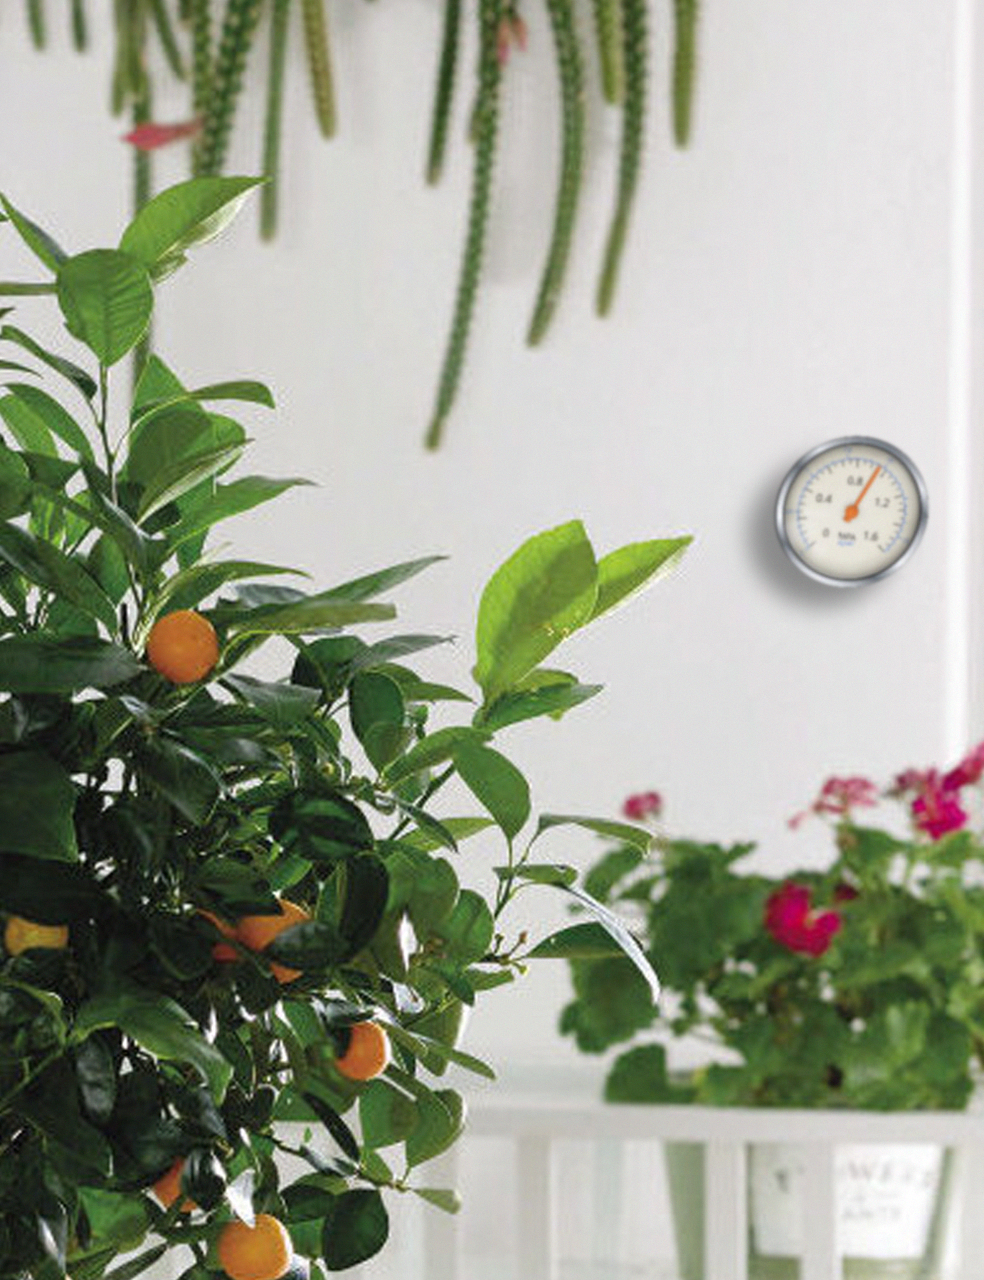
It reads 0.95 MPa
